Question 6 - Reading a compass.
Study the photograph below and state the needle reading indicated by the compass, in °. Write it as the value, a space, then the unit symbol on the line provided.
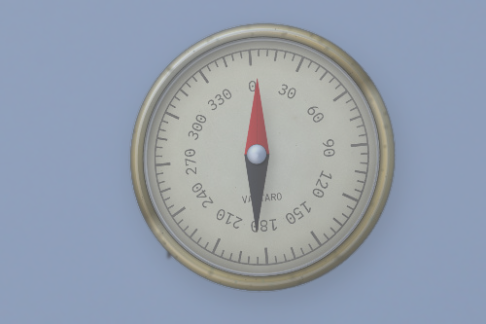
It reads 5 °
